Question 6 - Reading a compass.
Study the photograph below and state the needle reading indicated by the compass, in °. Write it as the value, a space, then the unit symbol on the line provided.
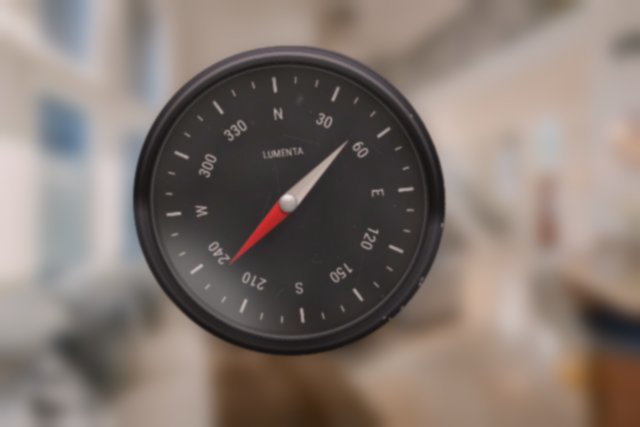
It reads 230 °
